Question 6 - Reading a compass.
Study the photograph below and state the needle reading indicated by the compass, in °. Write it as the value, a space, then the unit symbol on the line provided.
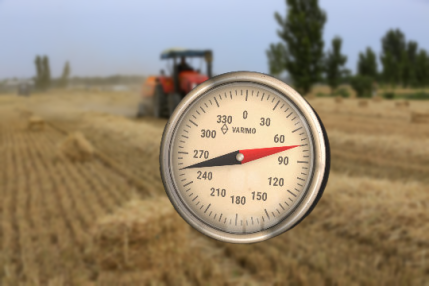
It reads 75 °
